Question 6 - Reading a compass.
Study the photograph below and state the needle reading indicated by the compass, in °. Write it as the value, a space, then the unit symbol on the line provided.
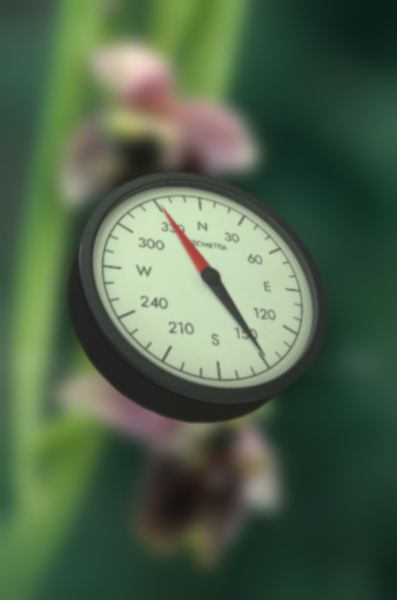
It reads 330 °
